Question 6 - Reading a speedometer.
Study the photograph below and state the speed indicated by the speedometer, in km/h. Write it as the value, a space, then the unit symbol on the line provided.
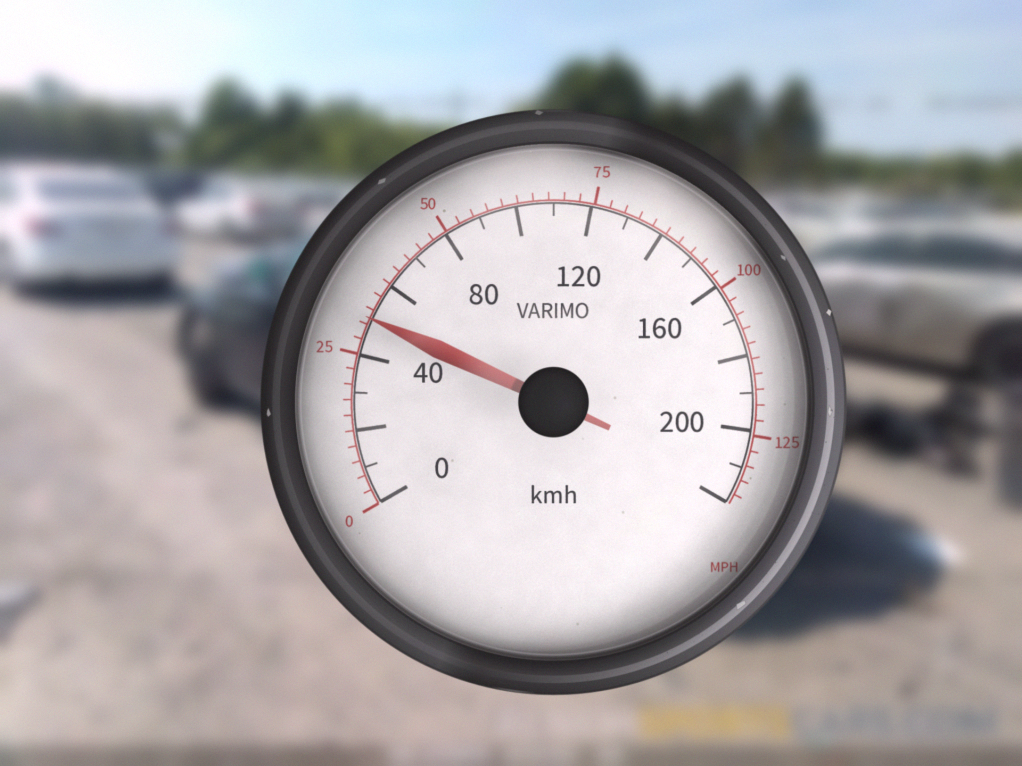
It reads 50 km/h
